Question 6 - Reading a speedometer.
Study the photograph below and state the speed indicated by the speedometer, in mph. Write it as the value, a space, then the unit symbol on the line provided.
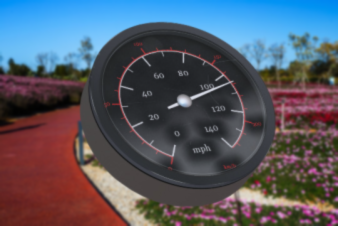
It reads 105 mph
